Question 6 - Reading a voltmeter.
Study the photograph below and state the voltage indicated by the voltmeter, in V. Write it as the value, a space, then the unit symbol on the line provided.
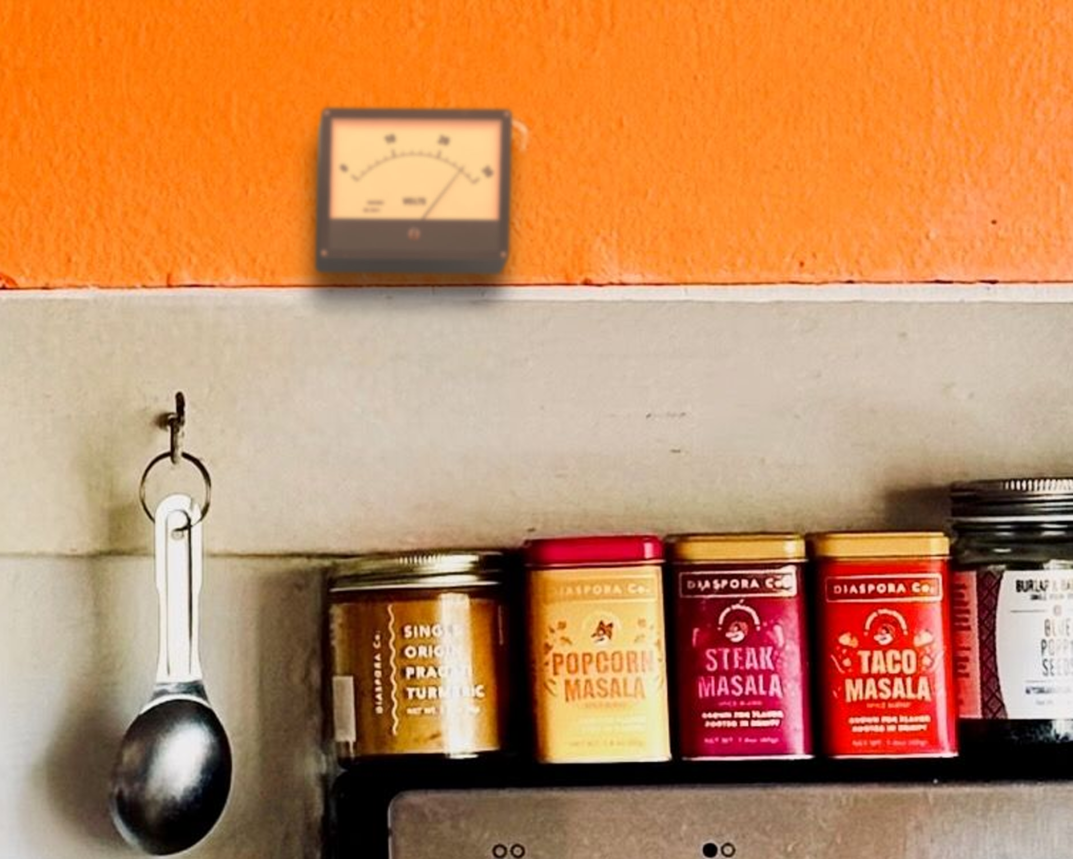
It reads 26 V
